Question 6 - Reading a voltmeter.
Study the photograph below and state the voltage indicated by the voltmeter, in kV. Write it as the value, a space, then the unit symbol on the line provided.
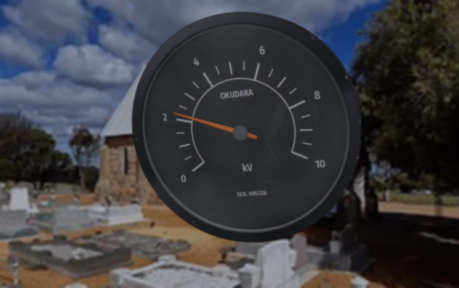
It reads 2.25 kV
